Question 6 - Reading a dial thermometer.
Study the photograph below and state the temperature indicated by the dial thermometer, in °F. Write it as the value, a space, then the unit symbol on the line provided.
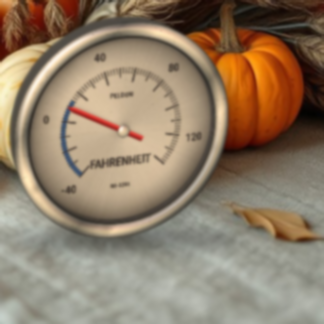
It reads 10 °F
